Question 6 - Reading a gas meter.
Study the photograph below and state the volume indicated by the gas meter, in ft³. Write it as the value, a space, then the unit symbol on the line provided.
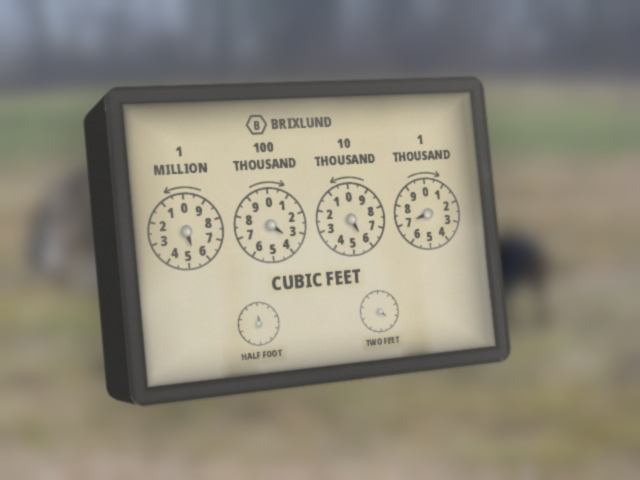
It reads 535700 ft³
